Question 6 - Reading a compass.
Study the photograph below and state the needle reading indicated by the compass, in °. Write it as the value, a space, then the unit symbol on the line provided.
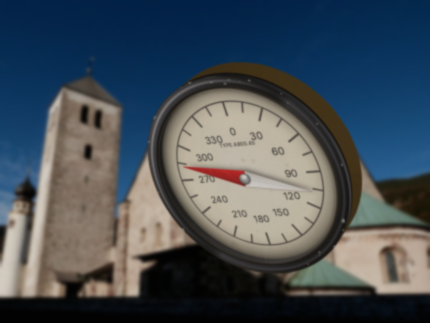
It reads 285 °
